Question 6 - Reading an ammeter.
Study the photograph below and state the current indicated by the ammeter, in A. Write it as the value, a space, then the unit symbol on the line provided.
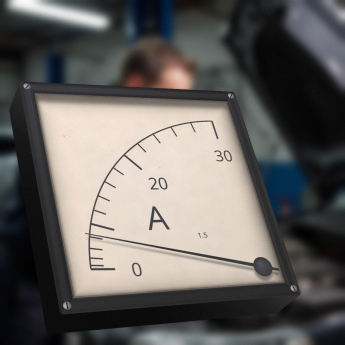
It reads 8 A
